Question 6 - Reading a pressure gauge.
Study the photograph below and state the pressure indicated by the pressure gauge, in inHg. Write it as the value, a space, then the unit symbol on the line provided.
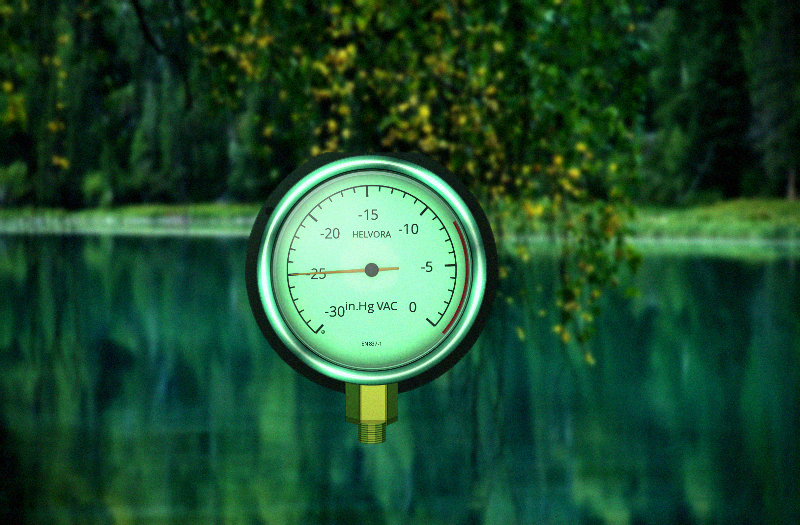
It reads -25 inHg
